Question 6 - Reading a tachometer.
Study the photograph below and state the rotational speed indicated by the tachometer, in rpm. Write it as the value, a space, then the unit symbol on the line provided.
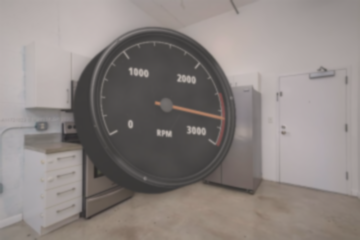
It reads 2700 rpm
